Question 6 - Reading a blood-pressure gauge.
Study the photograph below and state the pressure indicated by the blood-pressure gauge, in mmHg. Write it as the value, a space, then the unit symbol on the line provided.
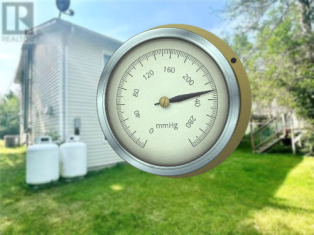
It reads 230 mmHg
